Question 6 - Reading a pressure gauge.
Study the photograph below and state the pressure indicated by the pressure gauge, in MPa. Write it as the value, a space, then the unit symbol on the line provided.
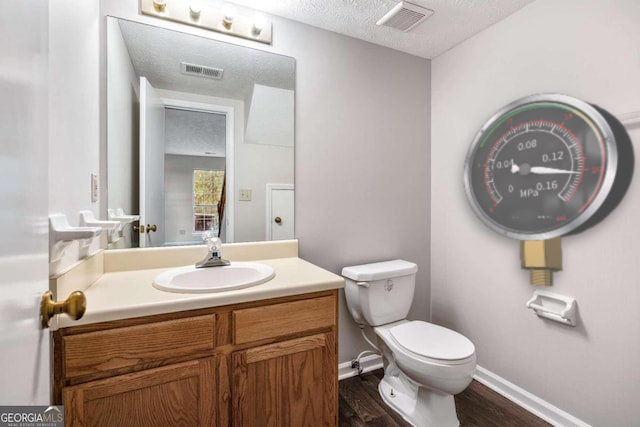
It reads 0.14 MPa
